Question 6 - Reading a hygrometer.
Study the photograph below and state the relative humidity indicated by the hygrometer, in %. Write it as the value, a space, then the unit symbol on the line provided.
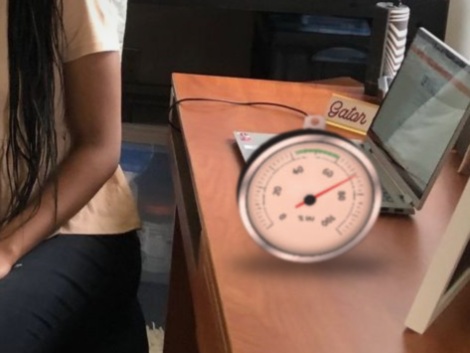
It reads 70 %
